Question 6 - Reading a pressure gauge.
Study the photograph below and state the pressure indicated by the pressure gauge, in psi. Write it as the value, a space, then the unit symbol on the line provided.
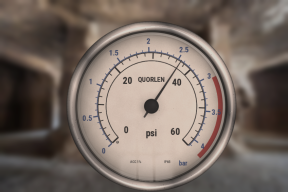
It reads 37 psi
